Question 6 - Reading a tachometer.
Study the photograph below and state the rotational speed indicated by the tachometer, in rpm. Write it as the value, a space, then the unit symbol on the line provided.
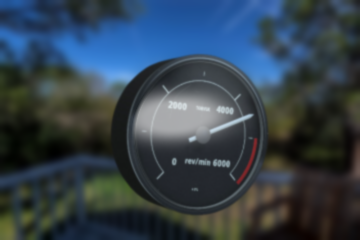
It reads 4500 rpm
